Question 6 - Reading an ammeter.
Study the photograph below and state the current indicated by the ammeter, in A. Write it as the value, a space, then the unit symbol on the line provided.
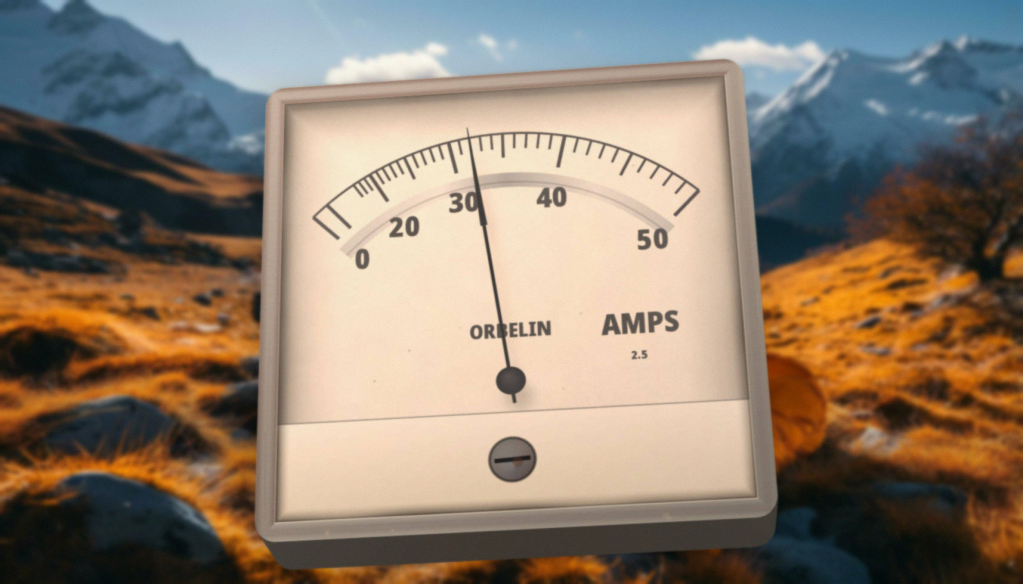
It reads 32 A
